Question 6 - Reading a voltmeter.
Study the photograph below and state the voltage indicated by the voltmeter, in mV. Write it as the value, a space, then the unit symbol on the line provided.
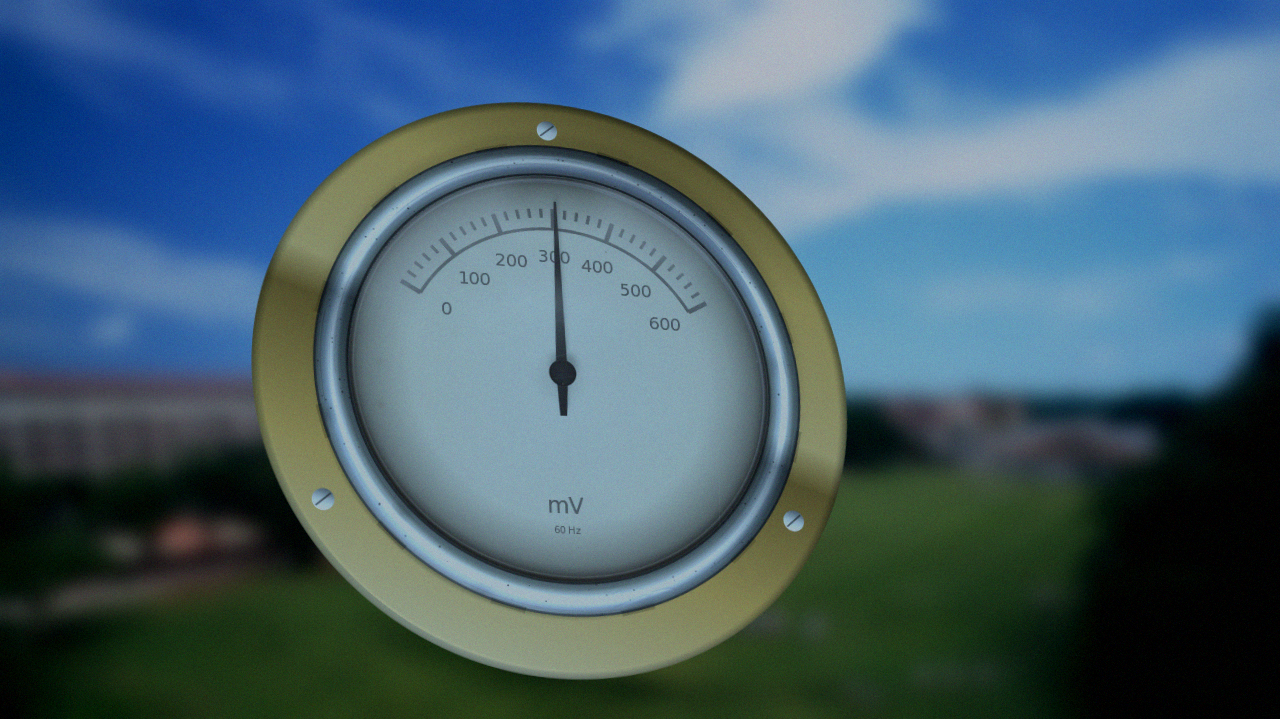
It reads 300 mV
